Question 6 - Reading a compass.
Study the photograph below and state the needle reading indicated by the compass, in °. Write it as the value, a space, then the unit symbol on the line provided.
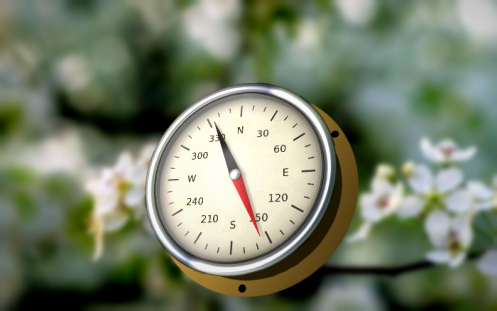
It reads 155 °
